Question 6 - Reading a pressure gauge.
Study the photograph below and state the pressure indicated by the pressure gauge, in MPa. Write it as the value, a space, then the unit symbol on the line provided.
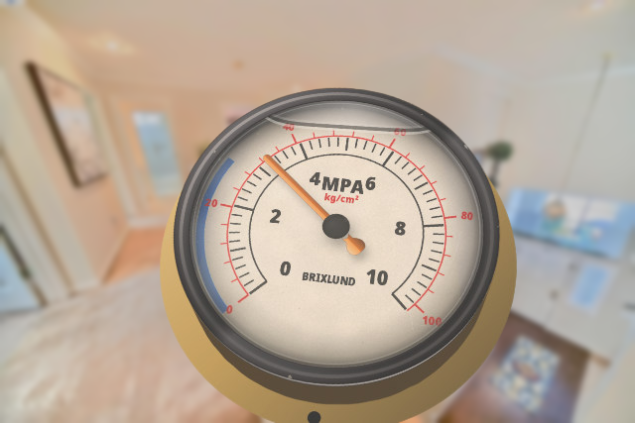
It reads 3.2 MPa
